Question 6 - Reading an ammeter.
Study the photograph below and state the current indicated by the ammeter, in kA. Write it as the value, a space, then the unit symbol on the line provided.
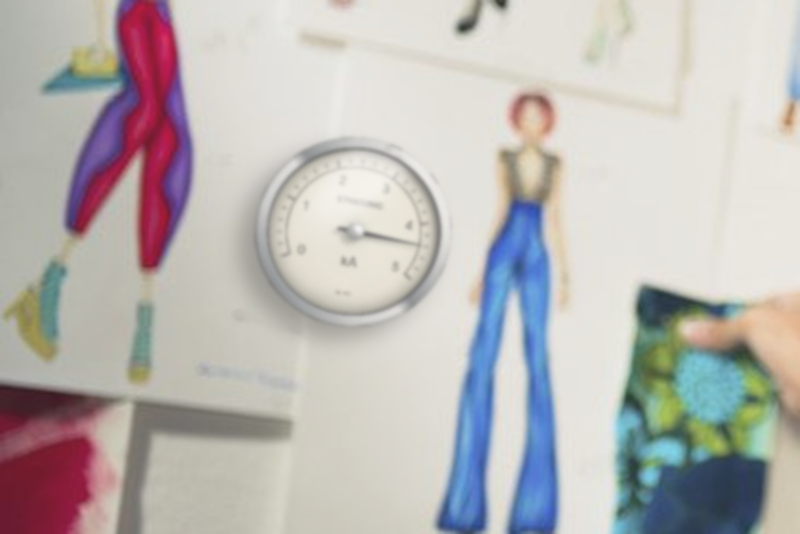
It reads 4.4 kA
